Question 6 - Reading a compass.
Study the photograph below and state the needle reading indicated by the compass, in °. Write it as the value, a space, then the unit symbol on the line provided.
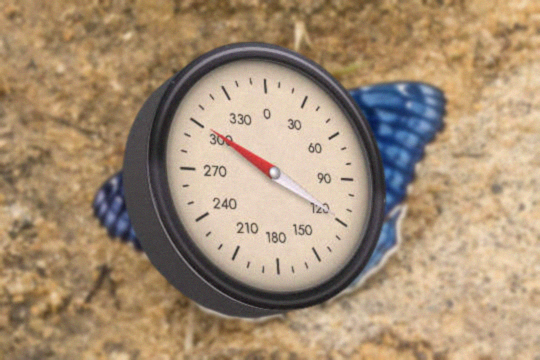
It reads 300 °
